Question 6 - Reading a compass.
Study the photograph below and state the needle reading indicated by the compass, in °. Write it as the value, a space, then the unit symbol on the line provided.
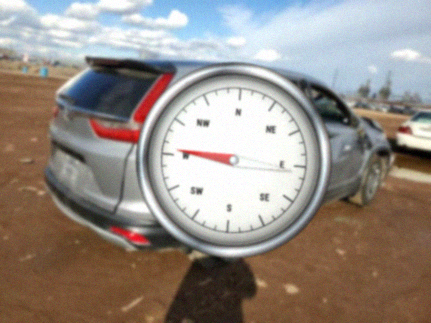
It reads 275 °
